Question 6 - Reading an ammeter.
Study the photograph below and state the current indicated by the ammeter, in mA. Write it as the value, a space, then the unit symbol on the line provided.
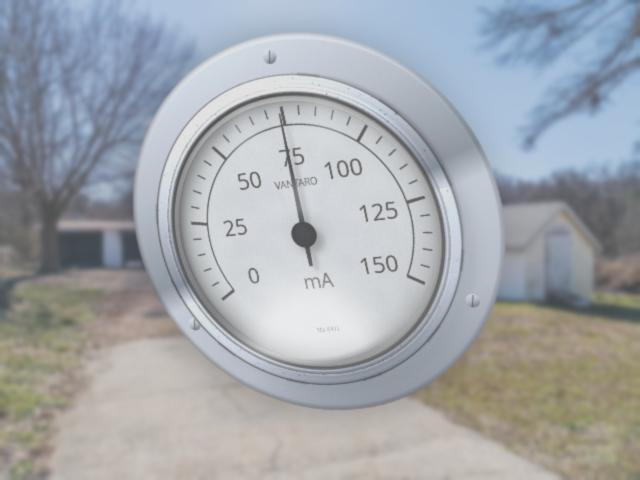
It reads 75 mA
